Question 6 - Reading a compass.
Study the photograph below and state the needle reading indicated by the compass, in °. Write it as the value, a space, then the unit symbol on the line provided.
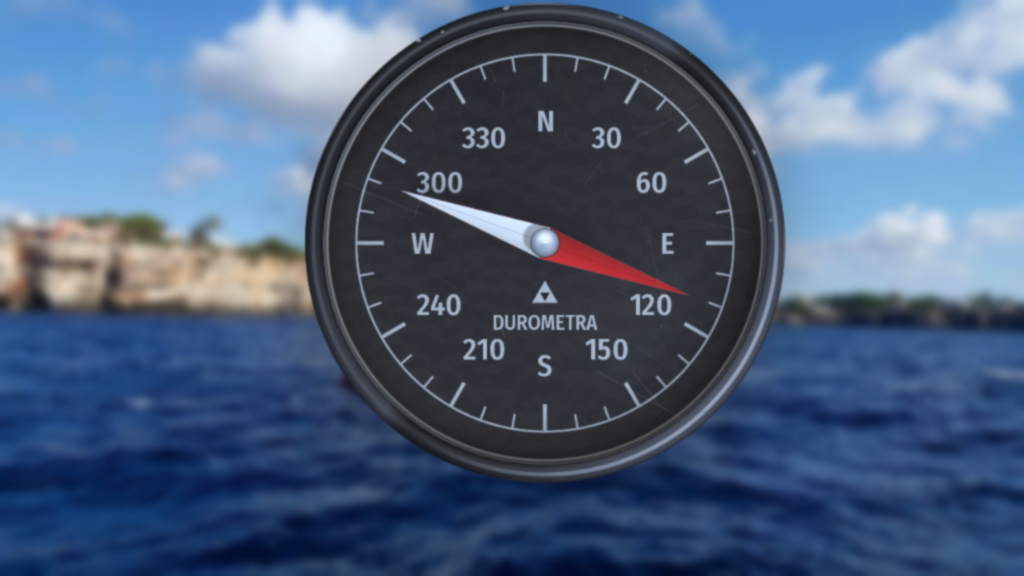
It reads 110 °
